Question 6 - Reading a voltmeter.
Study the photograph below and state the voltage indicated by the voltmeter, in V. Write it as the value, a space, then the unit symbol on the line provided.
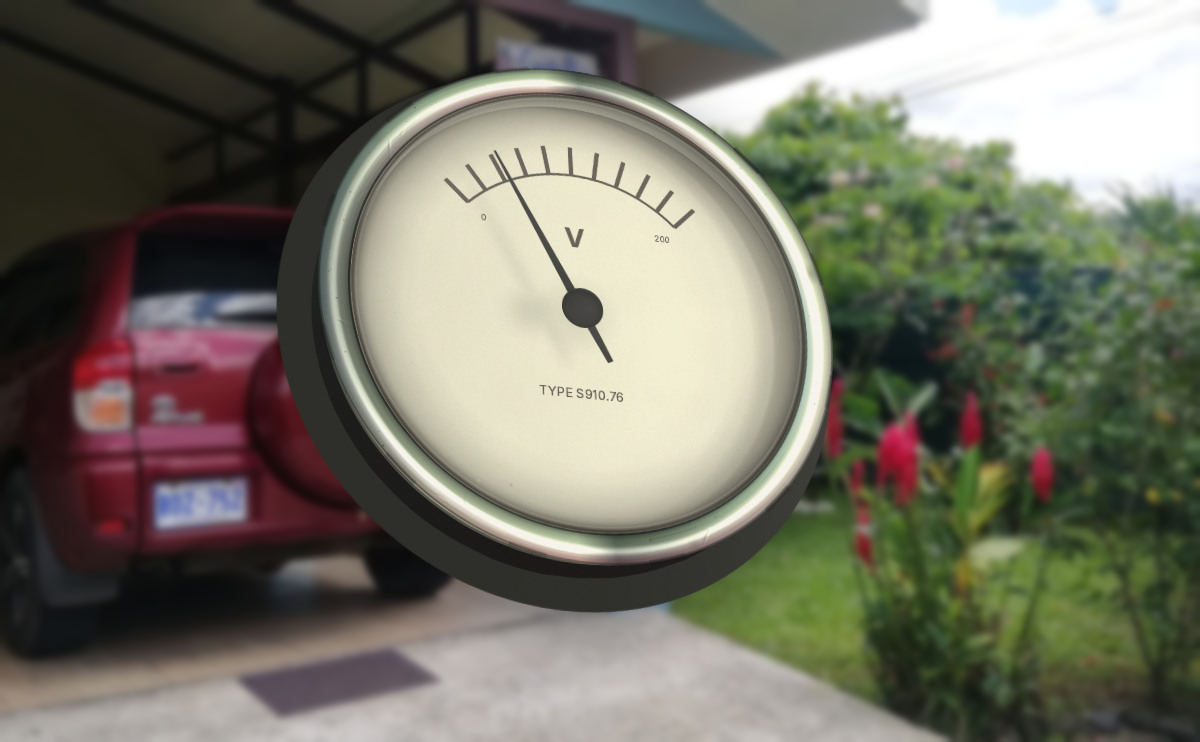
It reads 40 V
